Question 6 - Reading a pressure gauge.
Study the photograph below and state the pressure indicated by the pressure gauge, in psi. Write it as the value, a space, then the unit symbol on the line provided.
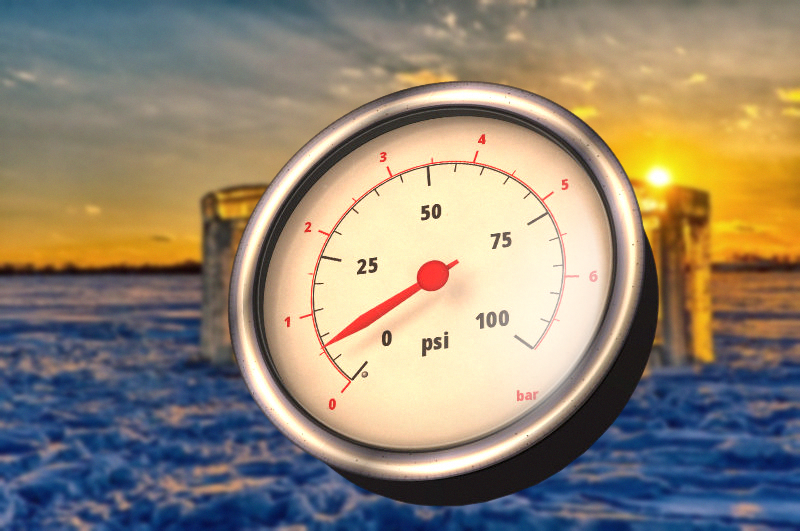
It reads 7.5 psi
